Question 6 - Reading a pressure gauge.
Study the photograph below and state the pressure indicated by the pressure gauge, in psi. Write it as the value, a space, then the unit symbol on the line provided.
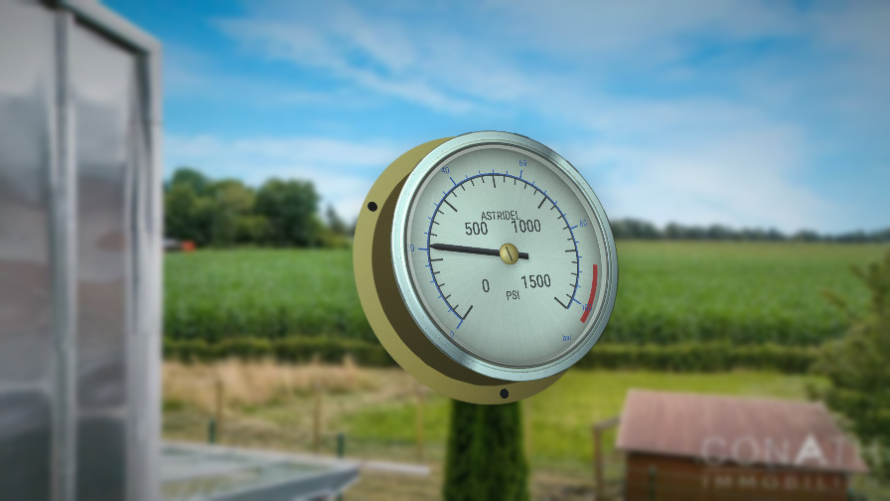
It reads 300 psi
